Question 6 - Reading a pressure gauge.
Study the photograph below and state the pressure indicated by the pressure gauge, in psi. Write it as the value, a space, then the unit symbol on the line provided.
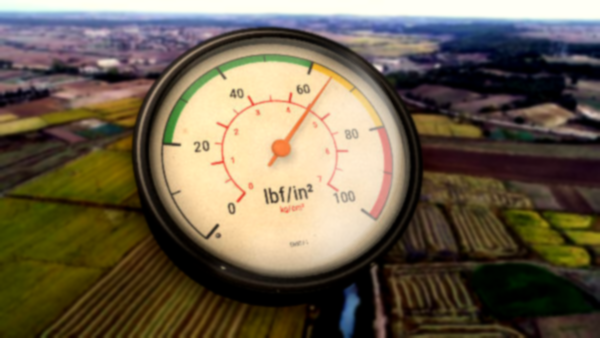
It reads 65 psi
